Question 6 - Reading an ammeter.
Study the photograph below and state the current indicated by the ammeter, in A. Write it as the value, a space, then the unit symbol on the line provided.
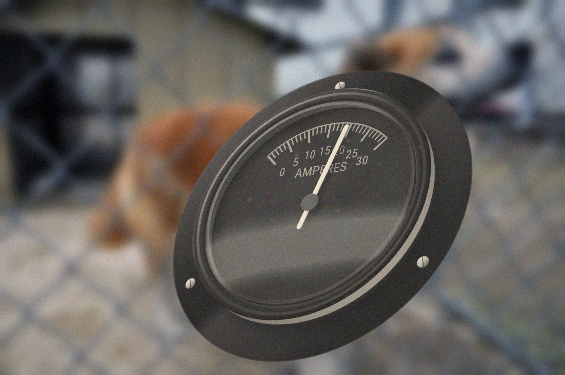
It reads 20 A
